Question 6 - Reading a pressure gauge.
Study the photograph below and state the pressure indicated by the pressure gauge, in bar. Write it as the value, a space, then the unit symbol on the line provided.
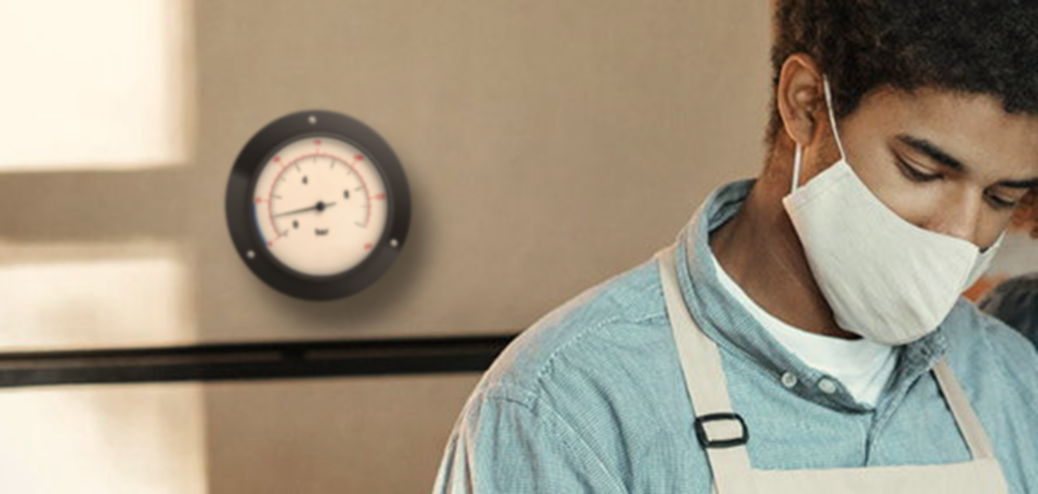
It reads 1 bar
